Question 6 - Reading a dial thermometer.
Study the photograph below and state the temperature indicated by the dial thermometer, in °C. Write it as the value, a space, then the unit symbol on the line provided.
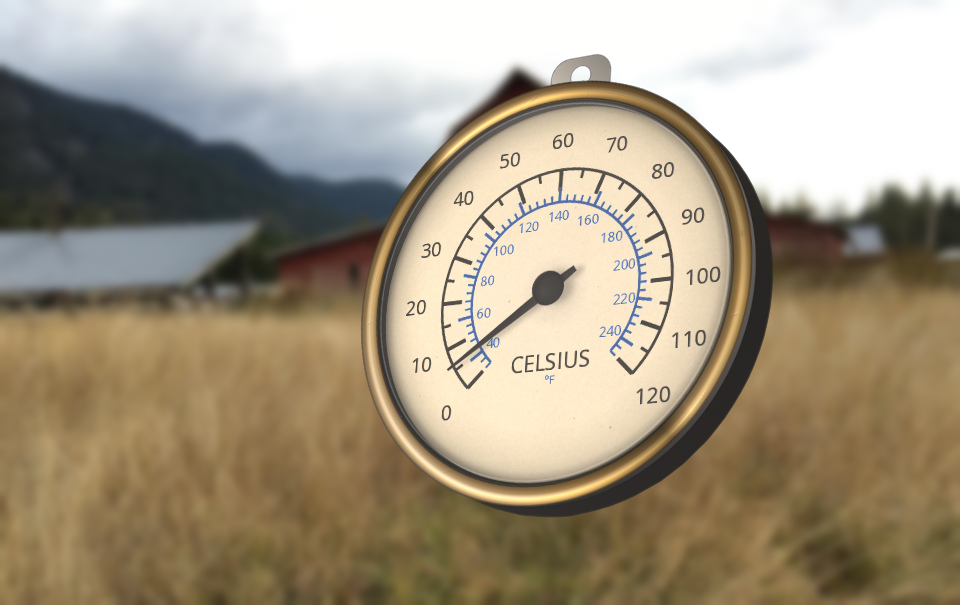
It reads 5 °C
